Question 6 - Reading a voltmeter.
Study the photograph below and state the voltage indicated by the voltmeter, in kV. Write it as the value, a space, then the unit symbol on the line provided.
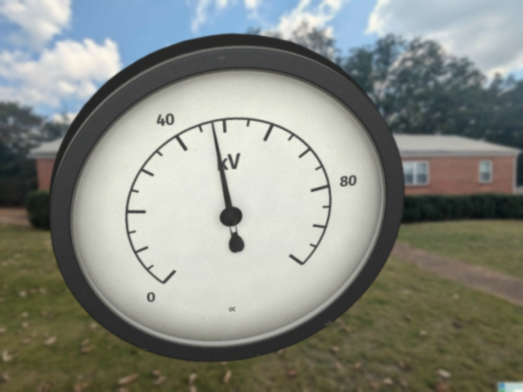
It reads 47.5 kV
